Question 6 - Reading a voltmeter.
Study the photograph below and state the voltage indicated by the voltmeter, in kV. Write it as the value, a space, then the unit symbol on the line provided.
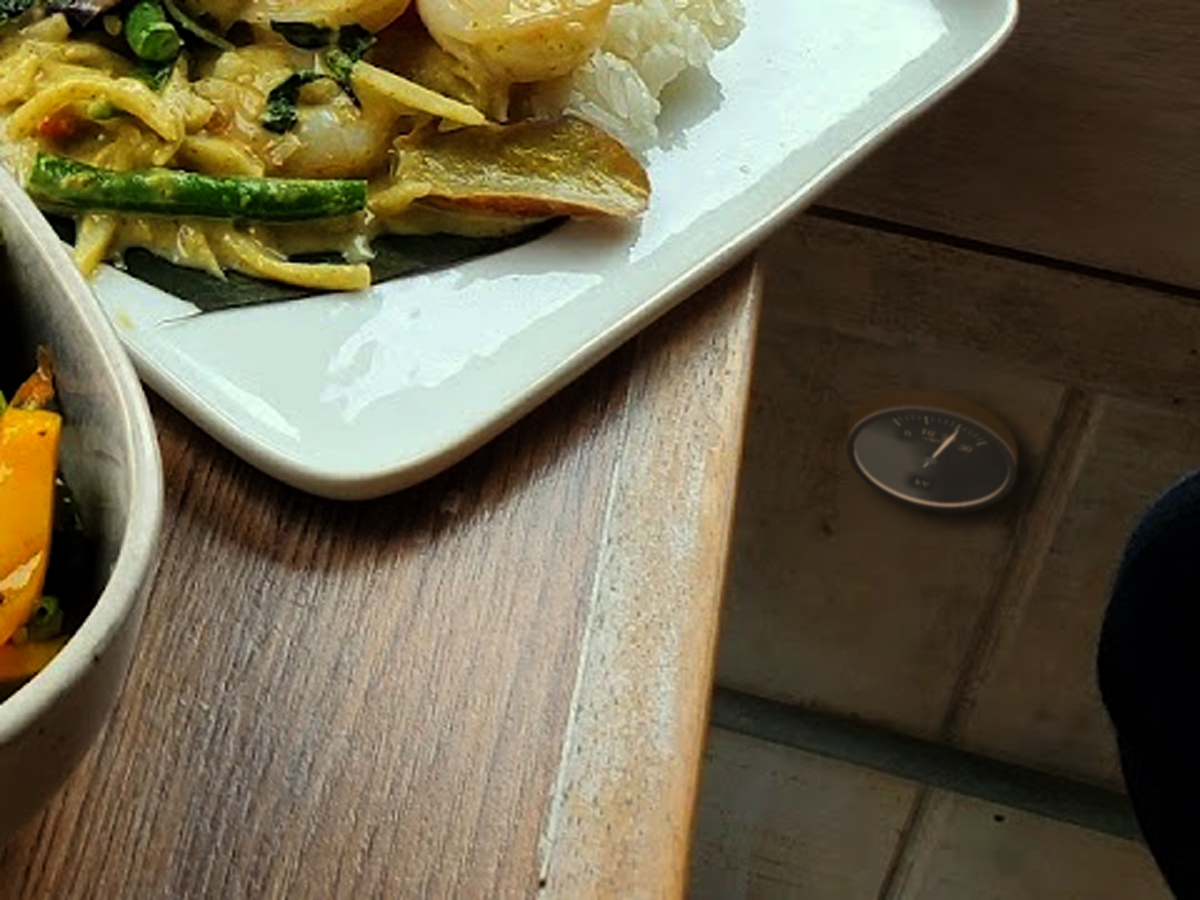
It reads 20 kV
